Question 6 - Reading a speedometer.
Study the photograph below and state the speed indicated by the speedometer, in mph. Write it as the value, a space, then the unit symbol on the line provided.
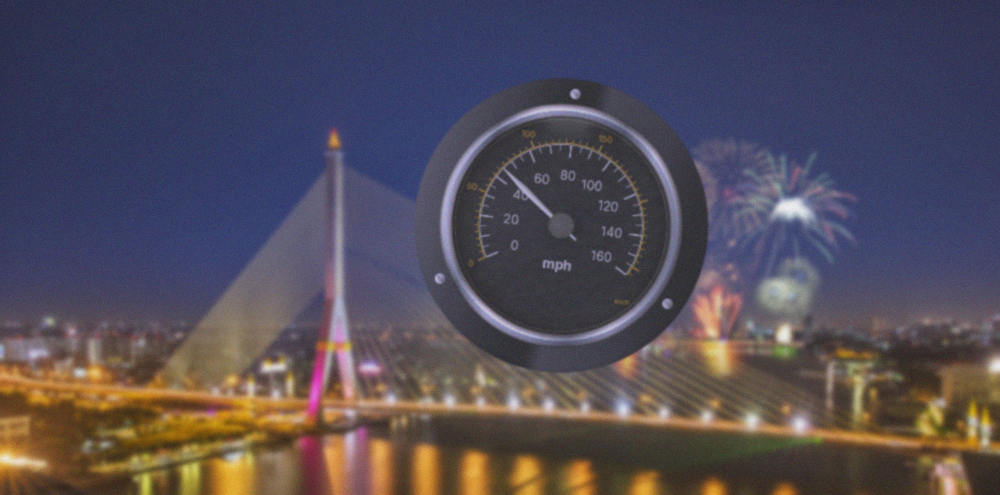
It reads 45 mph
